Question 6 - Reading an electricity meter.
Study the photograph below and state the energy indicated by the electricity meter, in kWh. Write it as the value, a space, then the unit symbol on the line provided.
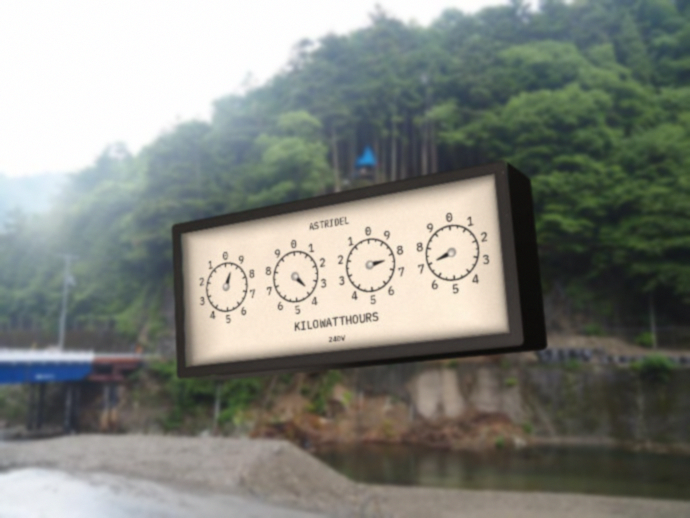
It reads 9377 kWh
